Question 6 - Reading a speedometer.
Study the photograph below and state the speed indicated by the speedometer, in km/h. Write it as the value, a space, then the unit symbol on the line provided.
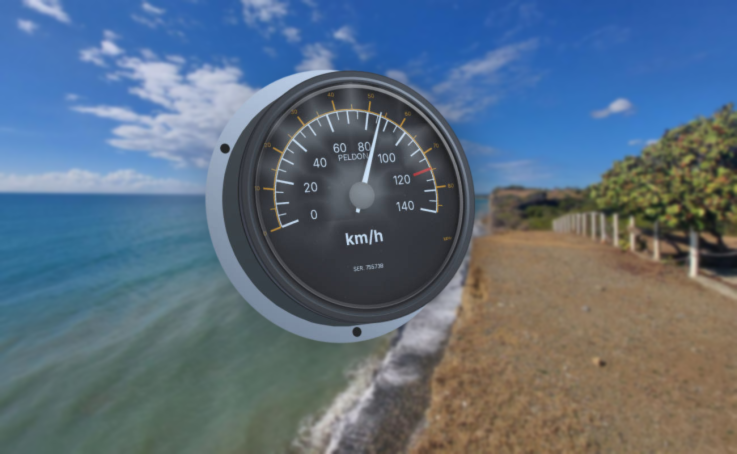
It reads 85 km/h
